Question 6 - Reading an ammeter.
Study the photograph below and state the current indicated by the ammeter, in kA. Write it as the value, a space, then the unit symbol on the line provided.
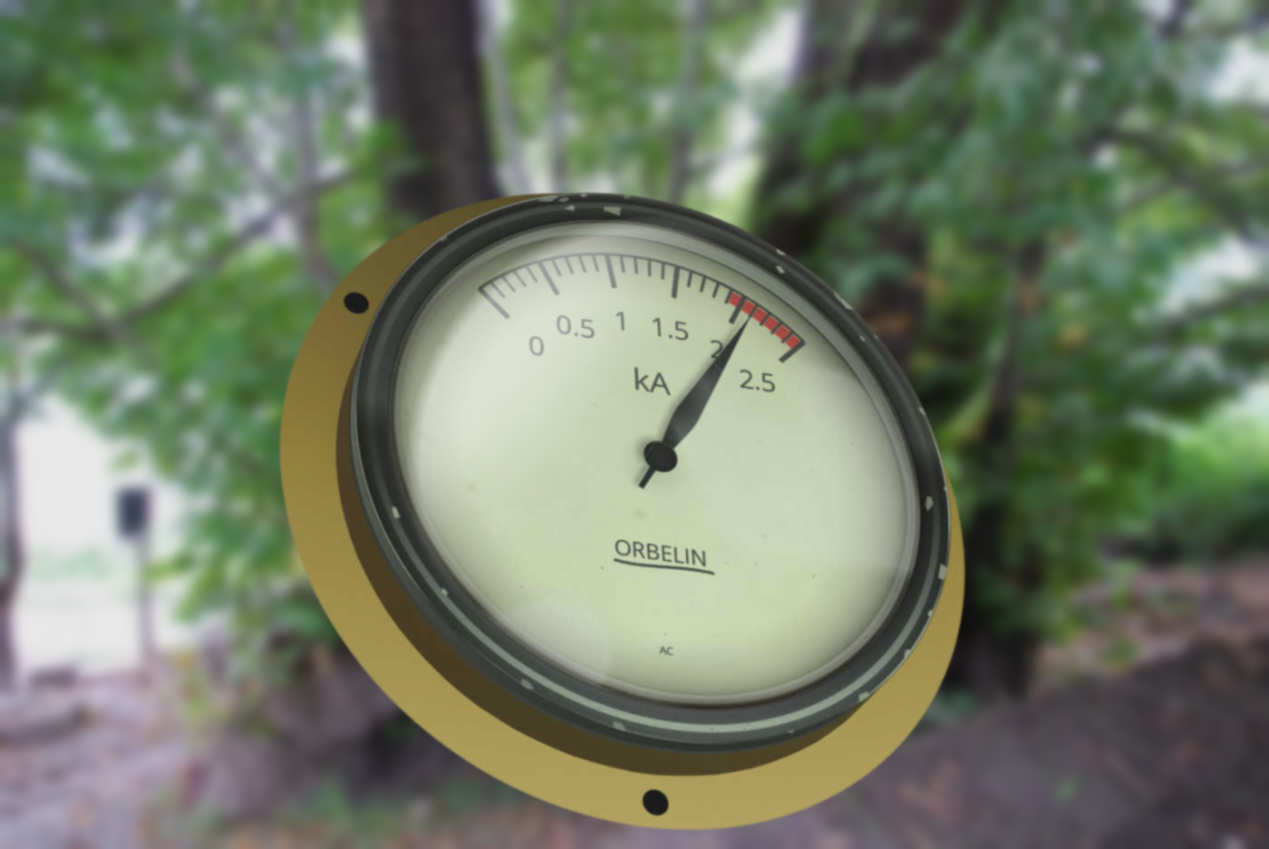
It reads 2.1 kA
